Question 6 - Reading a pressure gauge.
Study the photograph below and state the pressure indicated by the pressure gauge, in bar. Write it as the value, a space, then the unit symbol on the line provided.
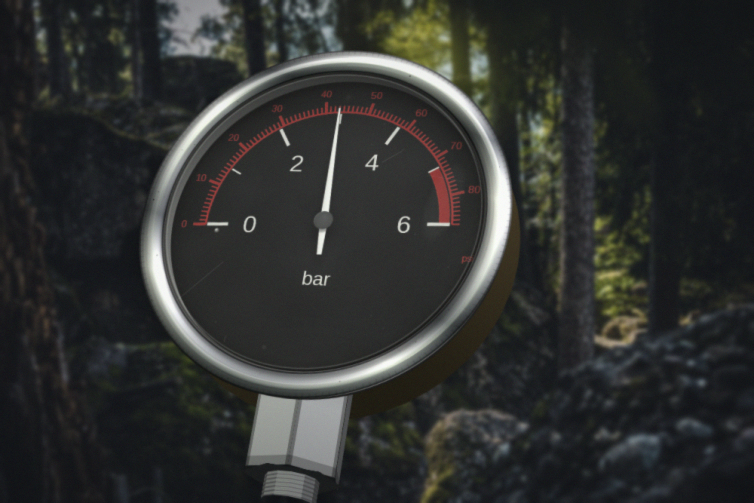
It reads 3 bar
